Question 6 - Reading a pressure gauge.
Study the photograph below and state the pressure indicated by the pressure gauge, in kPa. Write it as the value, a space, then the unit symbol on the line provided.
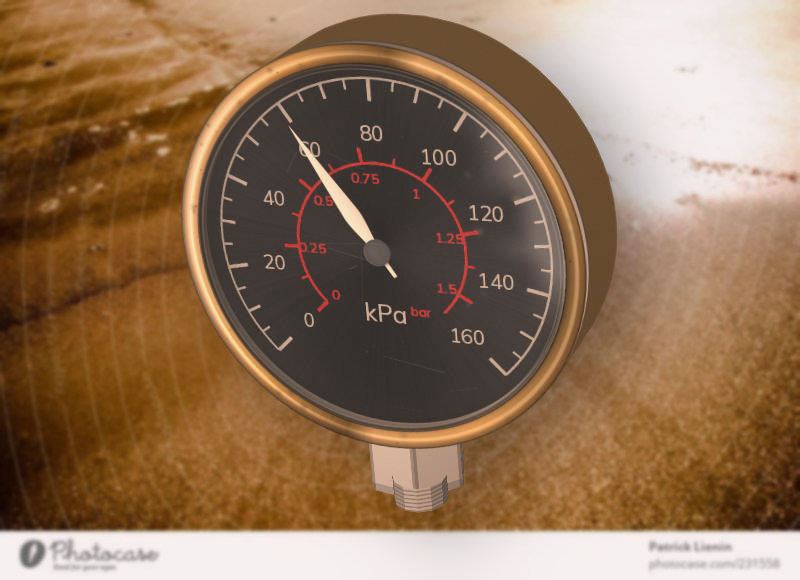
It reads 60 kPa
